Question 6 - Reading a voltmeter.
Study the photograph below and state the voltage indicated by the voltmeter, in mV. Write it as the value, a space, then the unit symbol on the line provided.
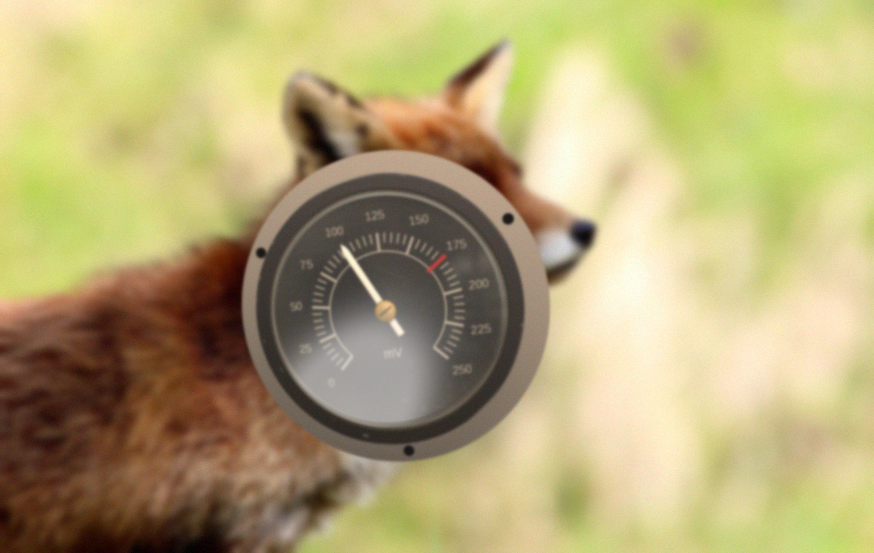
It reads 100 mV
